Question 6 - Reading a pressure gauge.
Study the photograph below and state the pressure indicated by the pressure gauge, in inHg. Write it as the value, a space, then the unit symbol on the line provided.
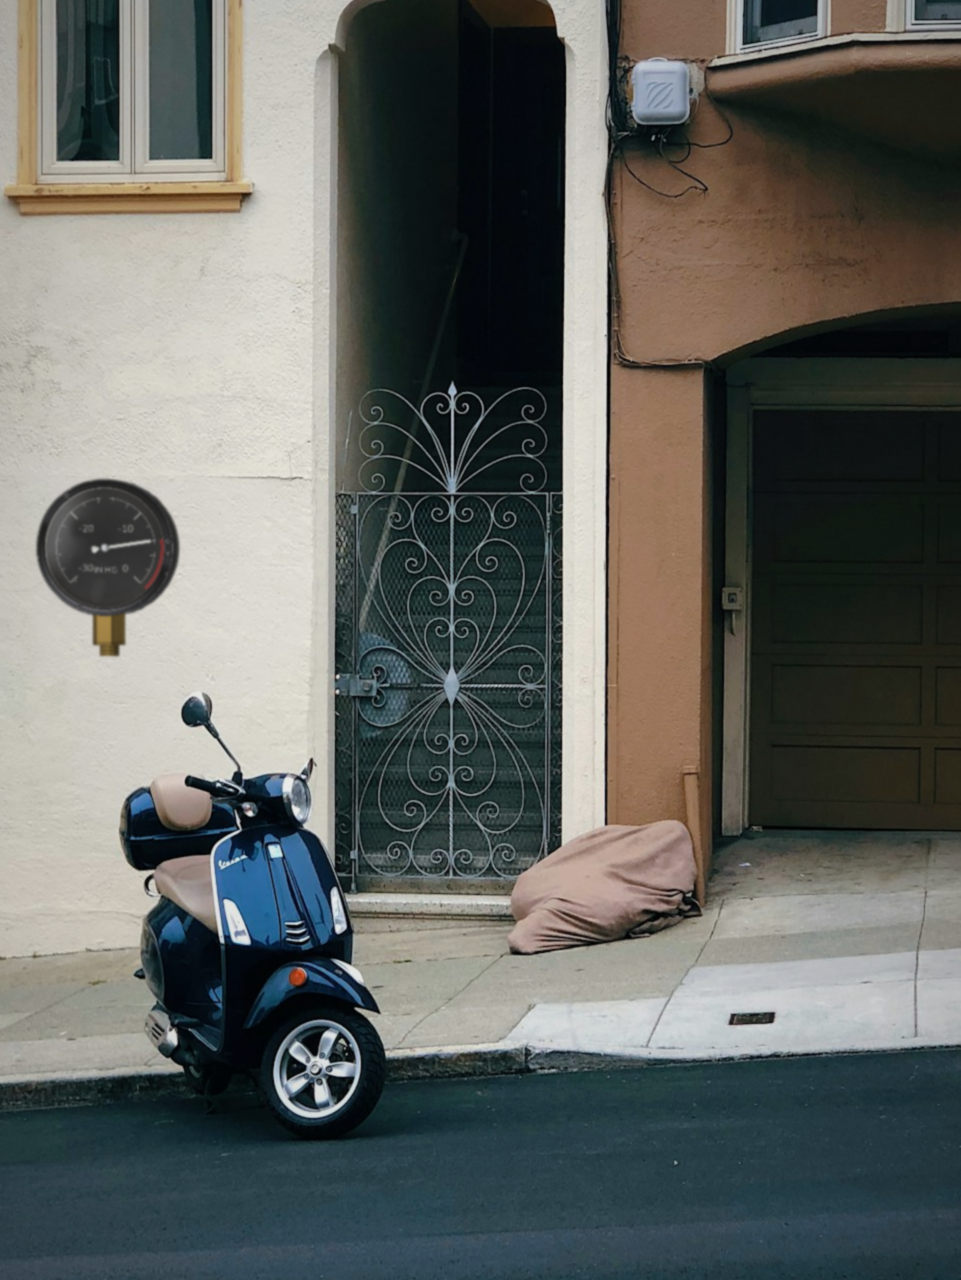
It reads -6 inHg
